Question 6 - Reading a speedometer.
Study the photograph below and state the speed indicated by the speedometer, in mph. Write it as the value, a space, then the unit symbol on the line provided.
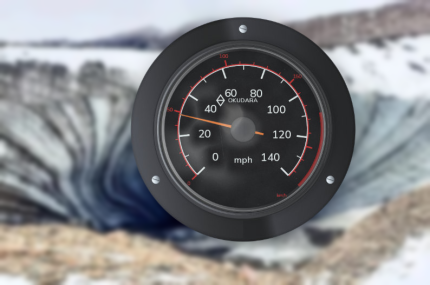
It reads 30 mph
